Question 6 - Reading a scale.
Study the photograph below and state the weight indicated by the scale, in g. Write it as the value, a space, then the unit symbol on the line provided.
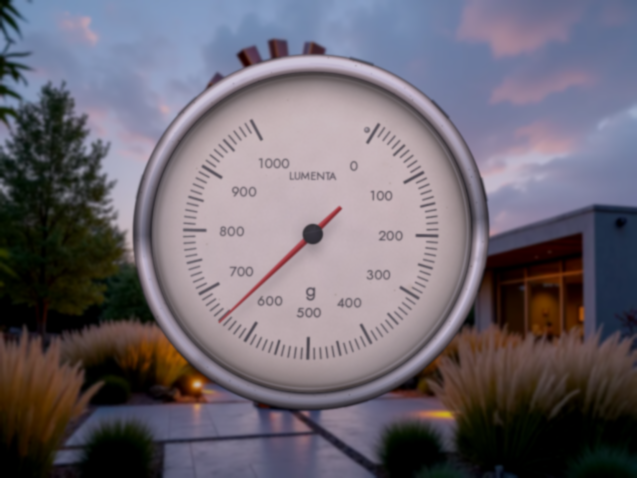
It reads 650 g
